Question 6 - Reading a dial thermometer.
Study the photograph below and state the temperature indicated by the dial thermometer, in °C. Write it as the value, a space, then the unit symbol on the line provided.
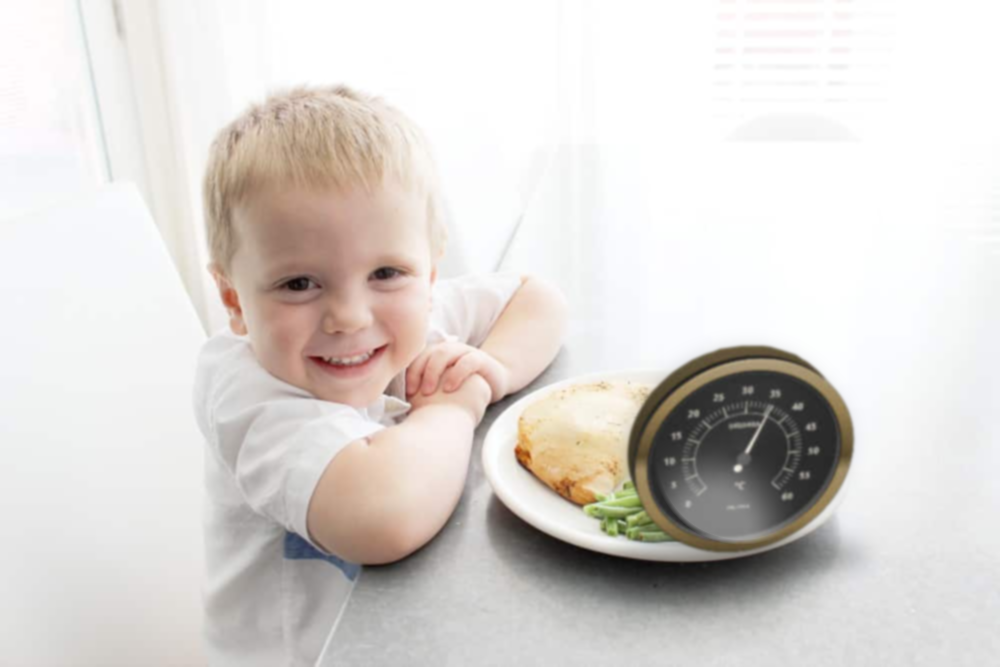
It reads 35 °C
